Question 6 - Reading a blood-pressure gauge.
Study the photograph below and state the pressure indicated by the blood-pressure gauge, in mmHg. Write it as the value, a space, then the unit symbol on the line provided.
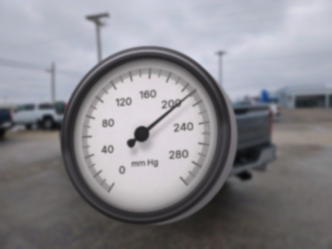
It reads 210 mmHg
